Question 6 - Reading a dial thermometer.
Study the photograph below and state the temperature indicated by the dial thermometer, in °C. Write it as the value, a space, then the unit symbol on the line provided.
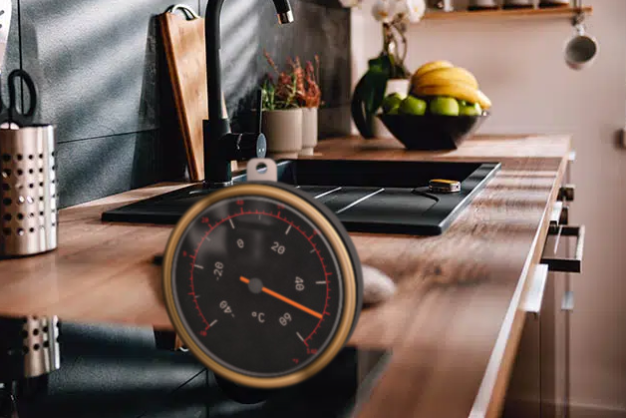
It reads 50 °C
